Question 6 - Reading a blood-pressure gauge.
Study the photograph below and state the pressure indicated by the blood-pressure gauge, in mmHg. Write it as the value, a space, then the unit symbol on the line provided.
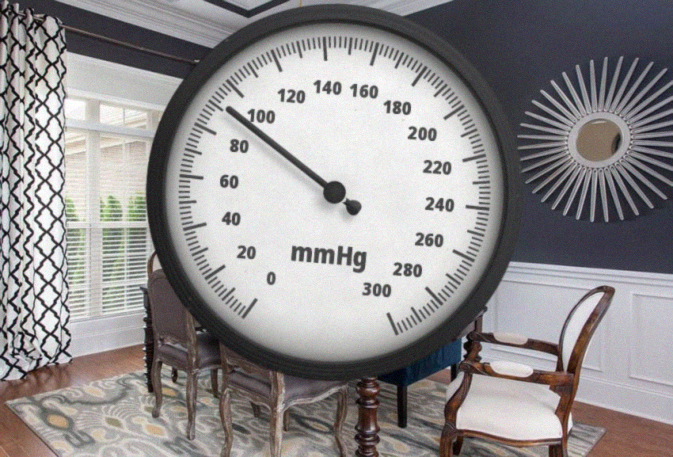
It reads 92 mmHg
